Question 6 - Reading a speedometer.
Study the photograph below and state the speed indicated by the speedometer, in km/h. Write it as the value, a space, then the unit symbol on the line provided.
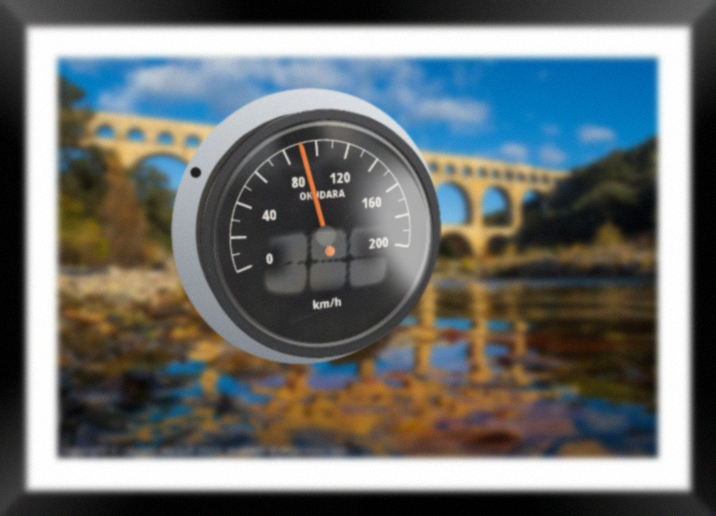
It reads 90 km/h
